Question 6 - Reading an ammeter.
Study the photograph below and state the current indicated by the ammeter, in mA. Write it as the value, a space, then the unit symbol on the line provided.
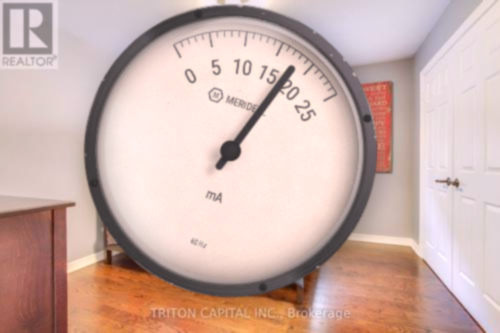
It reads 18 mA
